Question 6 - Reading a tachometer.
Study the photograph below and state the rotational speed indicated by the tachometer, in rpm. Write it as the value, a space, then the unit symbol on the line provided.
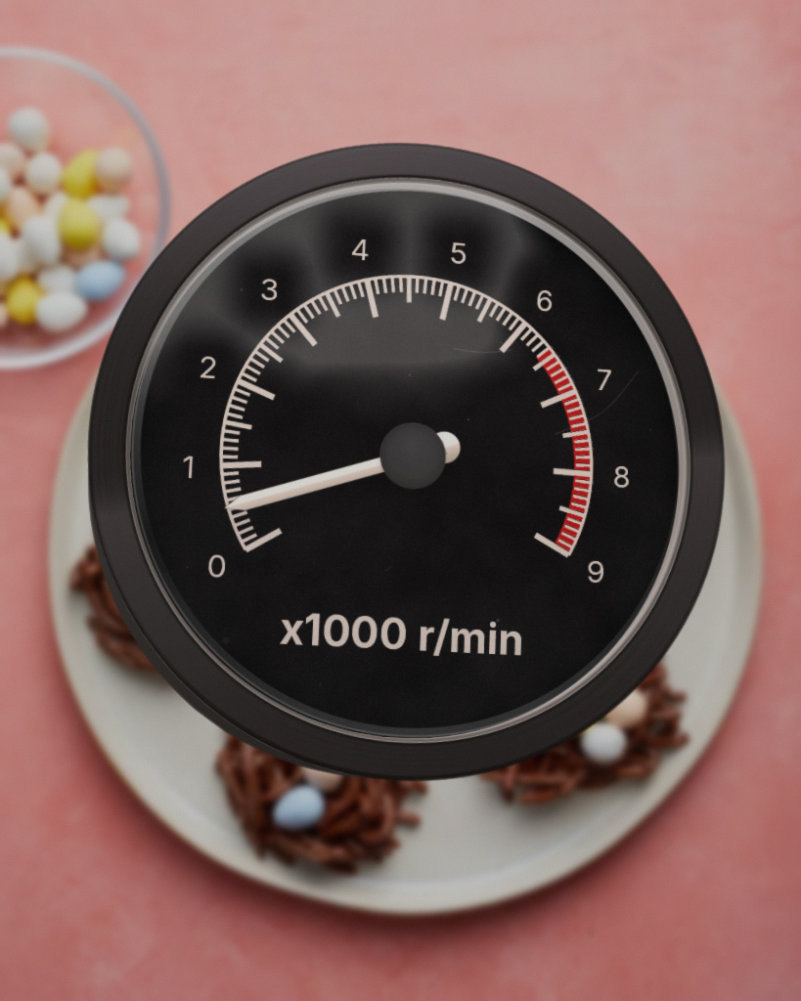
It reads 500 rpm
